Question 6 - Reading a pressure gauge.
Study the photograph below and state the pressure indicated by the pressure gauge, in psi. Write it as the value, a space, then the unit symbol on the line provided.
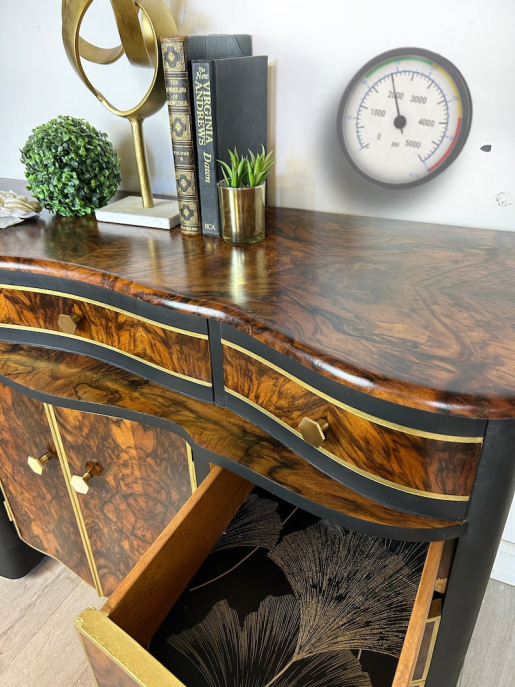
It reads 2000 psi
